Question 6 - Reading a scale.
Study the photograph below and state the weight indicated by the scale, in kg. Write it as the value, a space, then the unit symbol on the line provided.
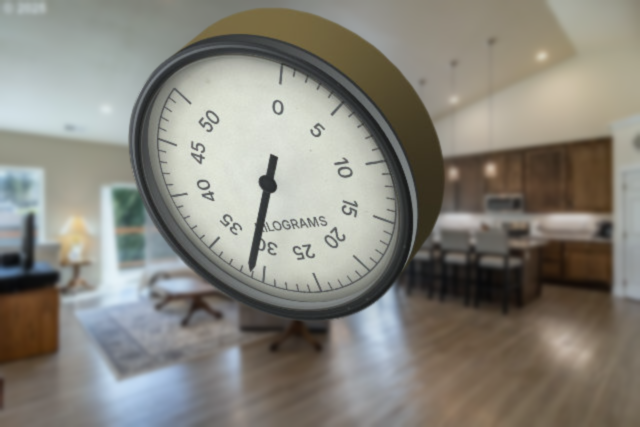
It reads 31 kg
